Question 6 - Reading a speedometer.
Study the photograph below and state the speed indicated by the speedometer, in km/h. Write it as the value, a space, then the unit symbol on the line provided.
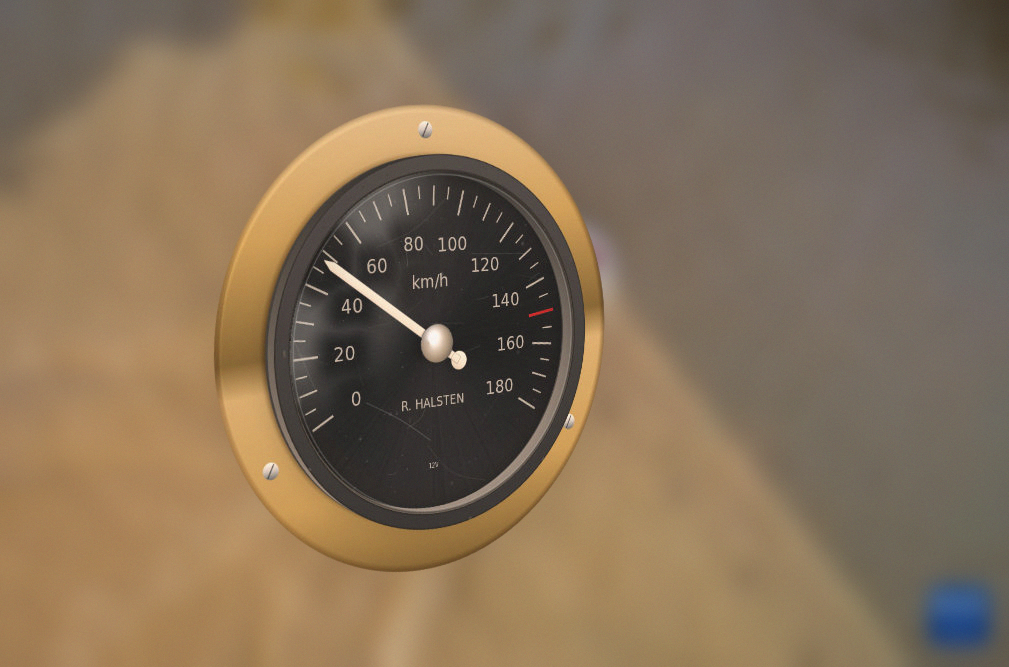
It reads 47.5 km/h
